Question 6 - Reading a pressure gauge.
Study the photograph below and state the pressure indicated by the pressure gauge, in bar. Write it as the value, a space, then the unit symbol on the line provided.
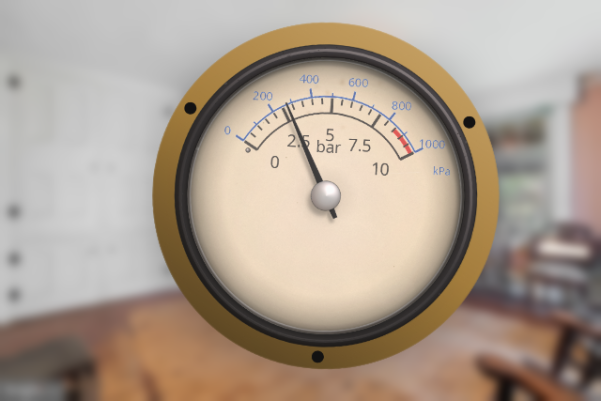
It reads 2.75 bar
